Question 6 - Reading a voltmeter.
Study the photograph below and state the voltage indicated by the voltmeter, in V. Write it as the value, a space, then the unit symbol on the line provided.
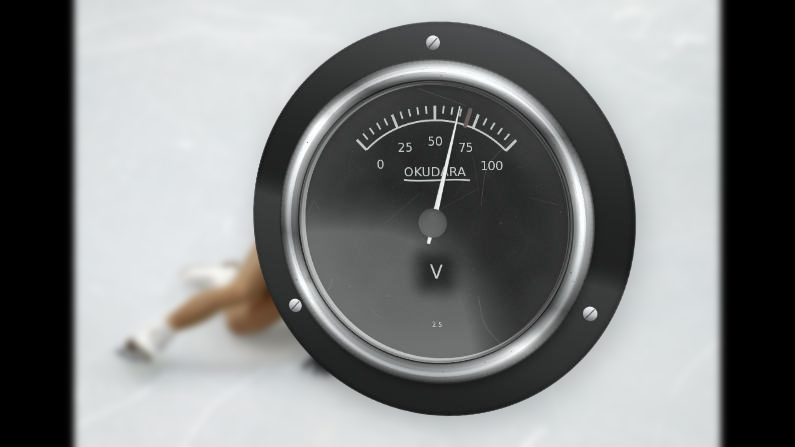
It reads 65 V
